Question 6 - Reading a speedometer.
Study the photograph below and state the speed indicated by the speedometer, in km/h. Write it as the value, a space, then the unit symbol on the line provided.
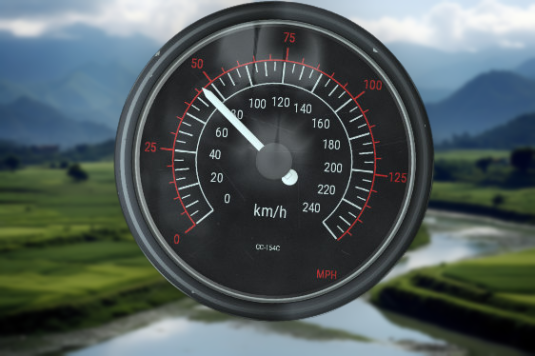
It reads 75 km/h
